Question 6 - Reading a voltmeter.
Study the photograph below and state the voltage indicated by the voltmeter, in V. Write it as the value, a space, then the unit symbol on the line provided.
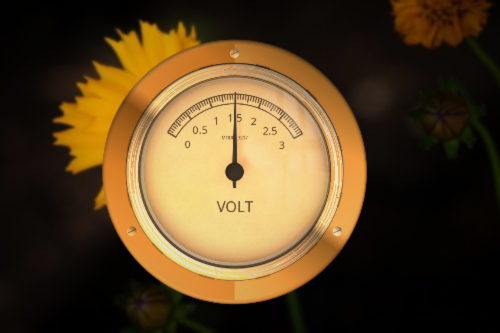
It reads 1.5 V
